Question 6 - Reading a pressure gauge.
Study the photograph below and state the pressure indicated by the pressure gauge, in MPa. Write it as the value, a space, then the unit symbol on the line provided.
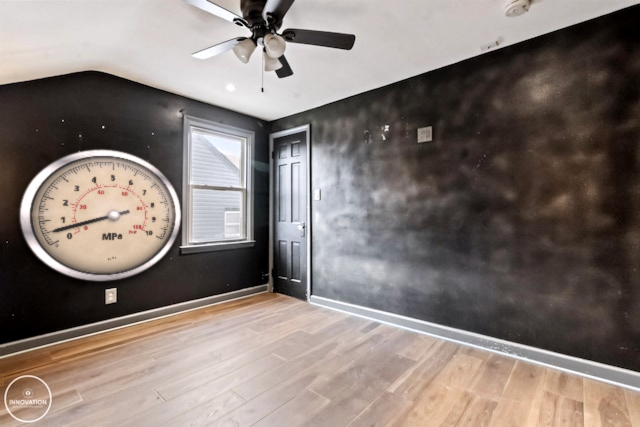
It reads 0.5 MPa
